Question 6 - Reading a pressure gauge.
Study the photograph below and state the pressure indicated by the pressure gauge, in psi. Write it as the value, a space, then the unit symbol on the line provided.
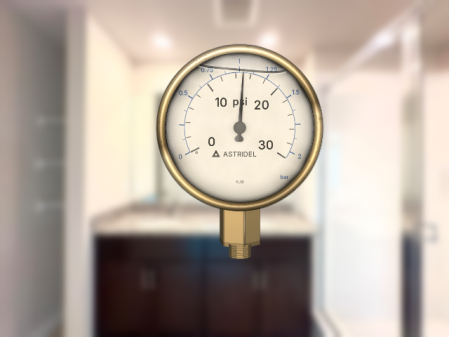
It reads 15 psi
